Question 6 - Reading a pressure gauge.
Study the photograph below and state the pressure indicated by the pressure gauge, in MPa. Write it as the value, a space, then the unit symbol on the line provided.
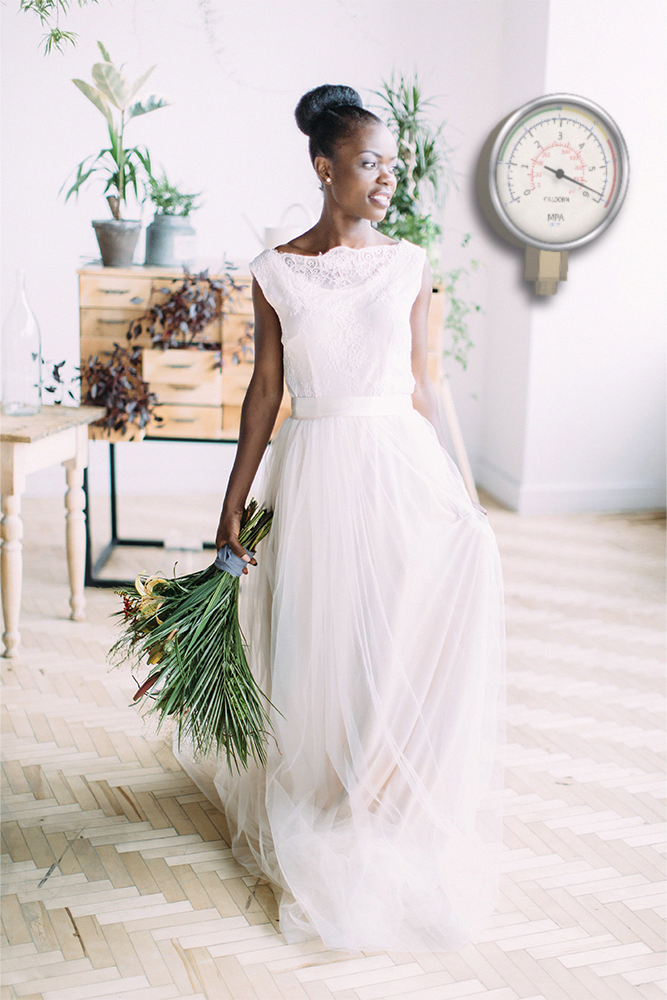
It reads 5.8 MPa
